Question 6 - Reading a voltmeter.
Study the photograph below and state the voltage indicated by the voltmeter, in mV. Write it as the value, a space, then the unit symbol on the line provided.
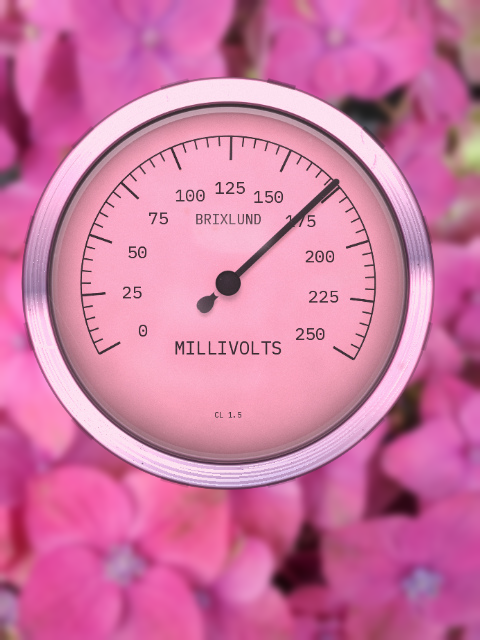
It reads 172.5 mV
